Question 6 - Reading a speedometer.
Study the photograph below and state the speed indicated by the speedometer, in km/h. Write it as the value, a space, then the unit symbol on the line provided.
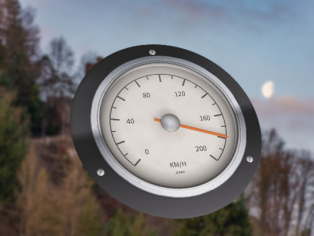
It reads 180 km/h
